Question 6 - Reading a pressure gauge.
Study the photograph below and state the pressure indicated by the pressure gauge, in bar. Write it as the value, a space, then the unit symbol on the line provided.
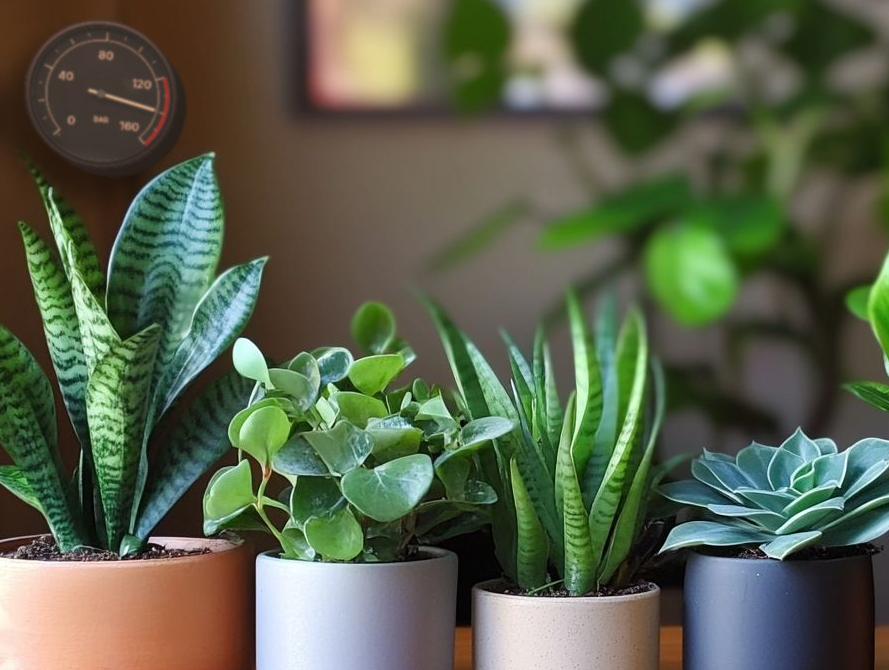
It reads 140 bar
